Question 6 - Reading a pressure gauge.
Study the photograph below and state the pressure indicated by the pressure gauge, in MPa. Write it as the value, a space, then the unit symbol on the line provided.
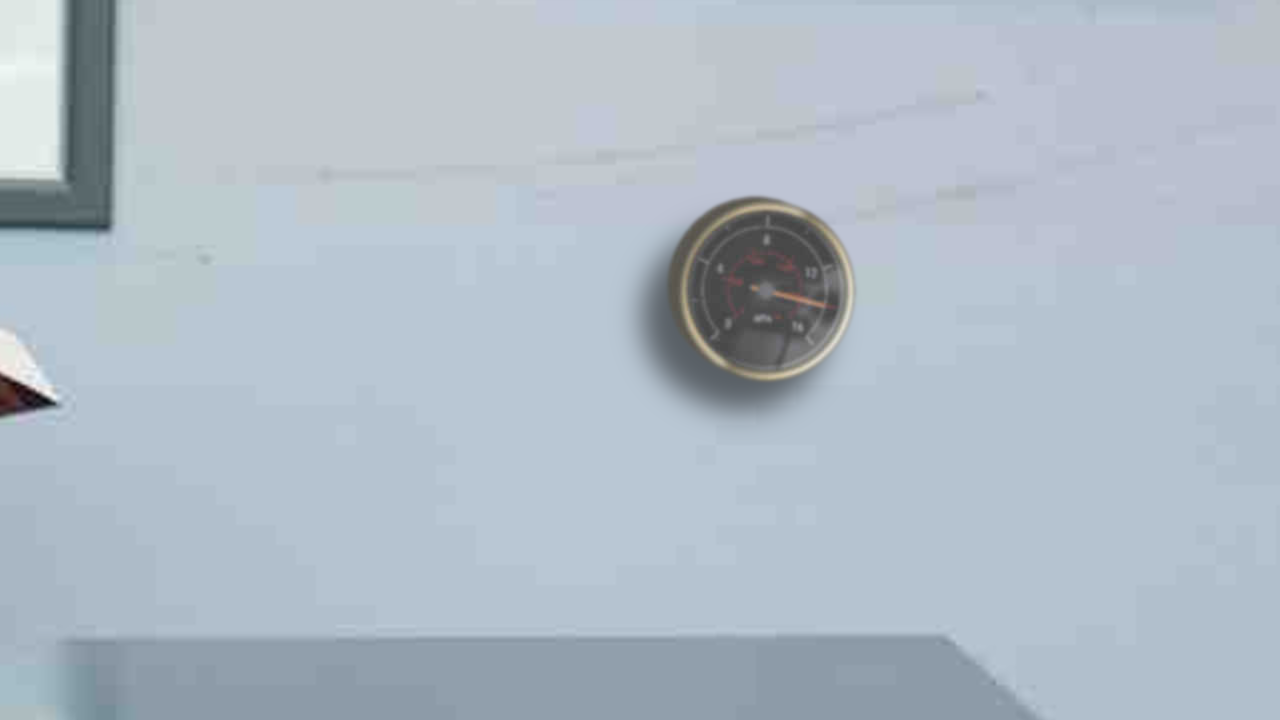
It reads 14 MPa
